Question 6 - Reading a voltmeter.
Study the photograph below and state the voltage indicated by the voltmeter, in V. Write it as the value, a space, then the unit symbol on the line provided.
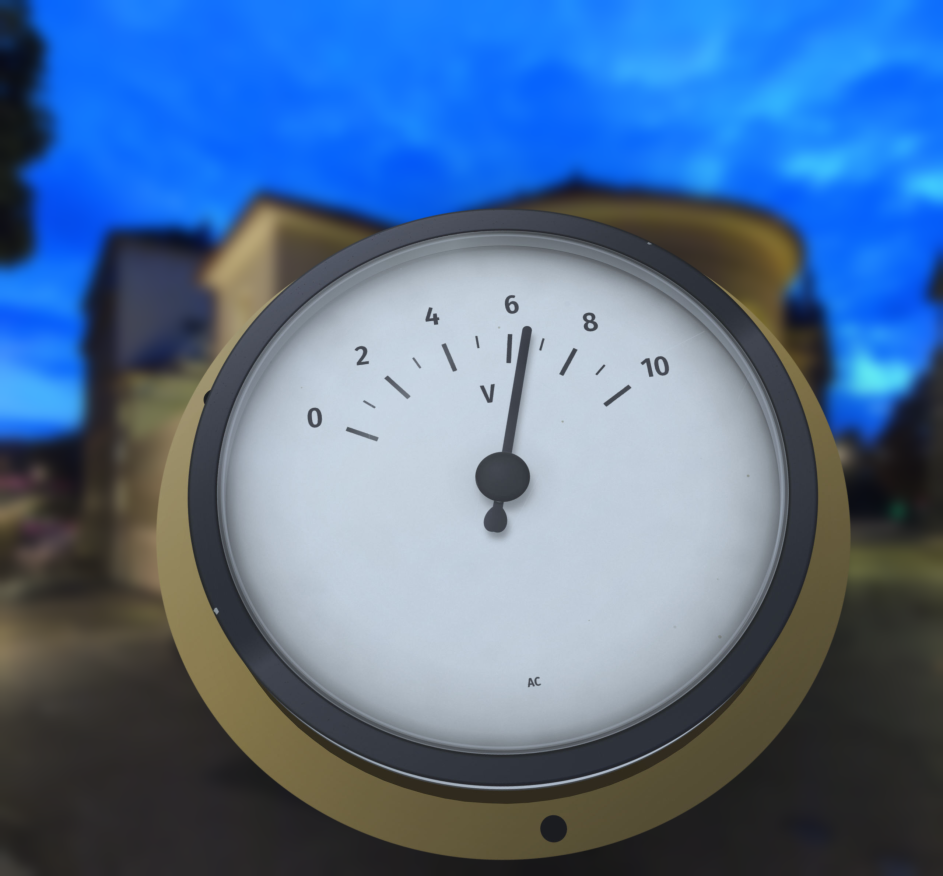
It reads 6.5 V
